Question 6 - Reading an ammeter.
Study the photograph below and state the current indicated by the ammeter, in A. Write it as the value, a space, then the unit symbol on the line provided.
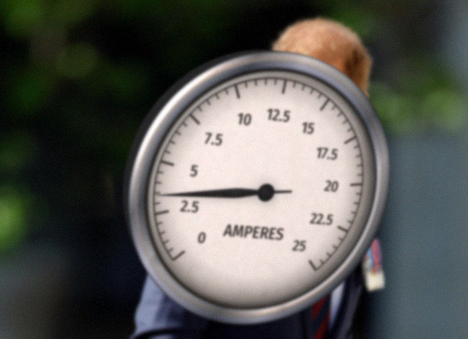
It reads 3.5 A
